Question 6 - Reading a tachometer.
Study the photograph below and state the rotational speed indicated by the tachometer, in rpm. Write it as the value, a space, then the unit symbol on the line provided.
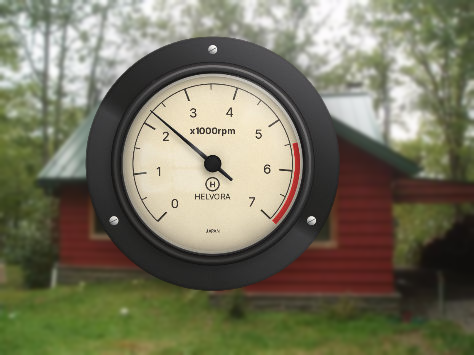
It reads 2250 rpm
